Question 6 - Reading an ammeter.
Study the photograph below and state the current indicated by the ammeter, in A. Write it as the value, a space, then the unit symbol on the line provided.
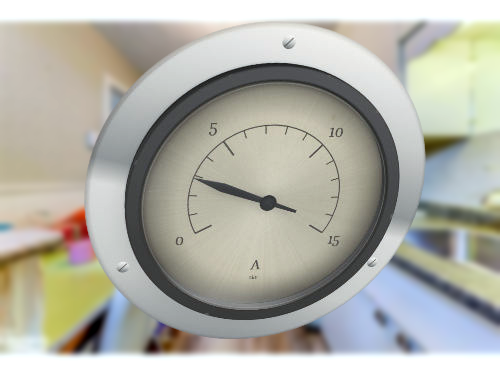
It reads 3 A
